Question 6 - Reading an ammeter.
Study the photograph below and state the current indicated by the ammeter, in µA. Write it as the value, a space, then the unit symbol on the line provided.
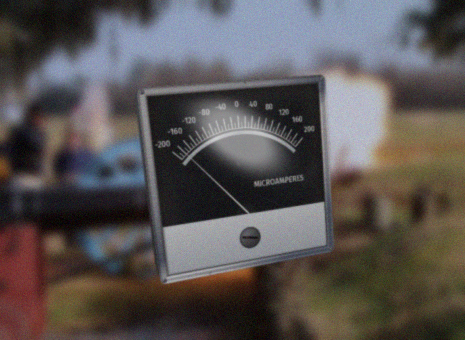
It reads -180 µA
